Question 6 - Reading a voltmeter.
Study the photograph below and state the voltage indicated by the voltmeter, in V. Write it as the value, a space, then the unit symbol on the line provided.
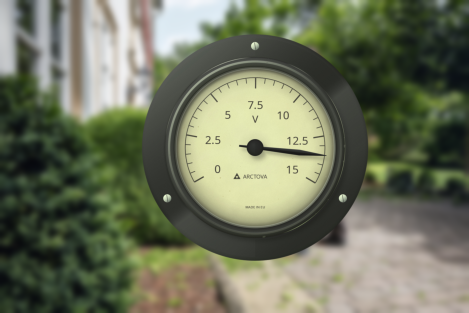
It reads 13.5 V
